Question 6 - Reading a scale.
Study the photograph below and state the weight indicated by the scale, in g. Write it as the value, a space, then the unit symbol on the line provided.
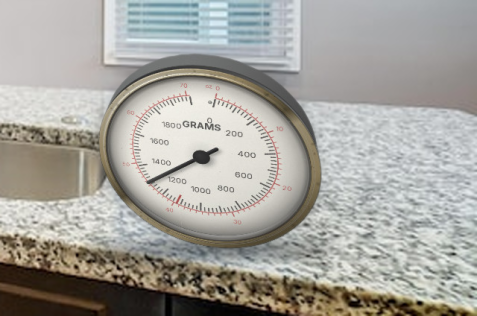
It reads 1300 g
